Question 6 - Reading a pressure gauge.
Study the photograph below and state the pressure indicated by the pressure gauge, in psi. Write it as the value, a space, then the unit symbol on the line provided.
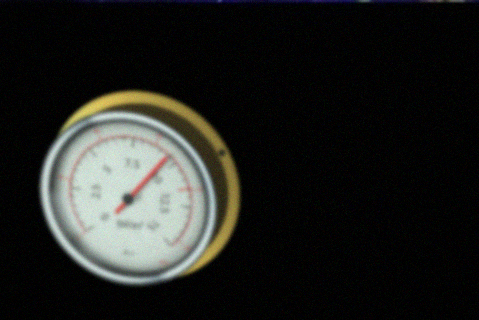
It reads 9.5 psi
